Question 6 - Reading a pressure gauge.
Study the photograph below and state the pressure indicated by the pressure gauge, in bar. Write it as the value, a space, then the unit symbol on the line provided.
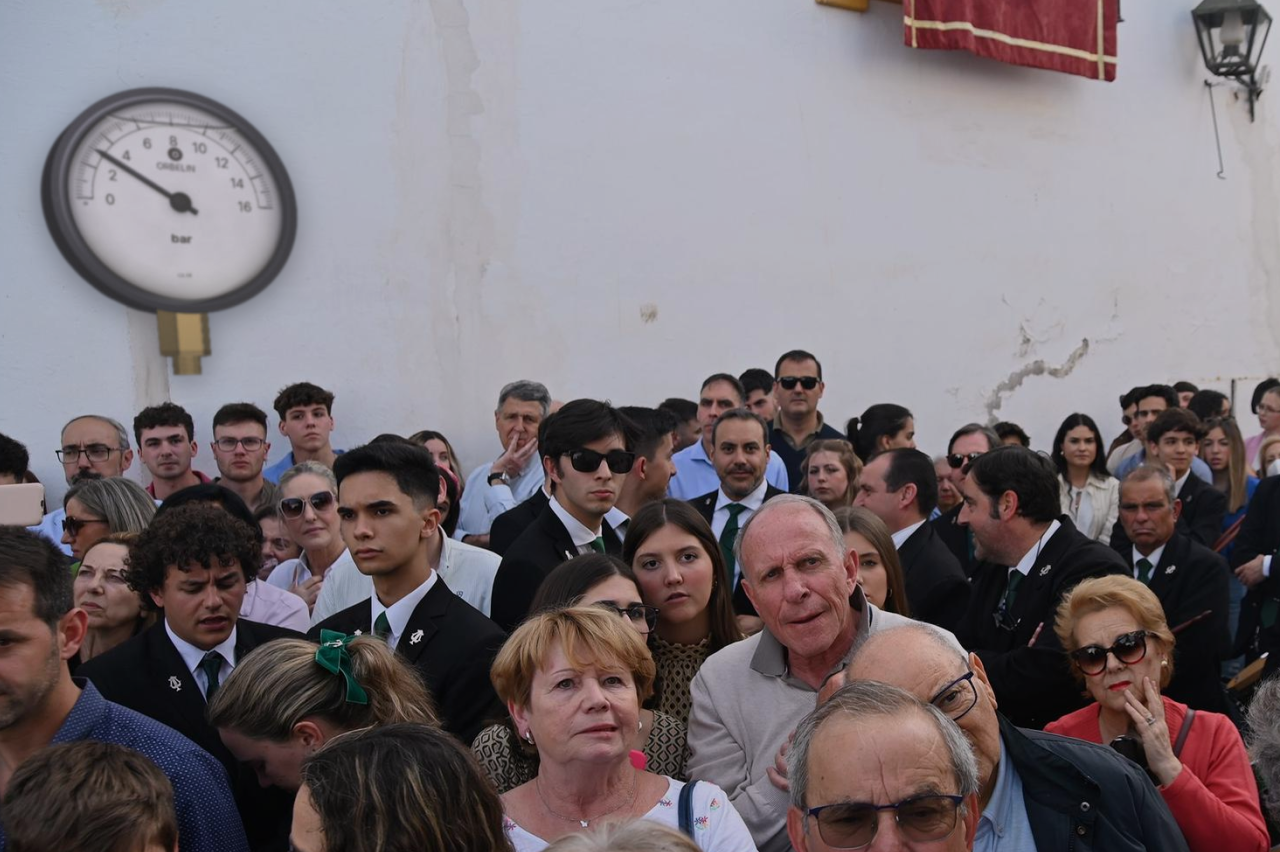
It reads 3 bar
